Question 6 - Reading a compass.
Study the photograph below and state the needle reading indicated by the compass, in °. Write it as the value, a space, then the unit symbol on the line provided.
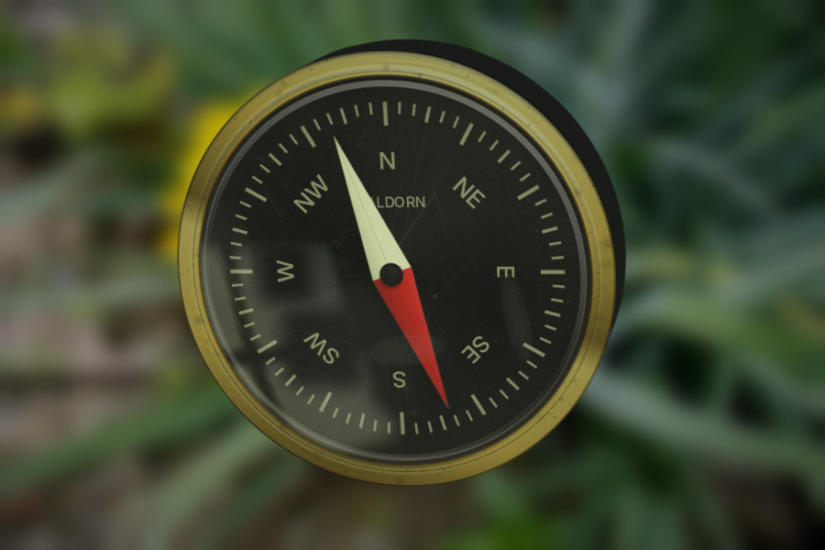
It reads 160 °
